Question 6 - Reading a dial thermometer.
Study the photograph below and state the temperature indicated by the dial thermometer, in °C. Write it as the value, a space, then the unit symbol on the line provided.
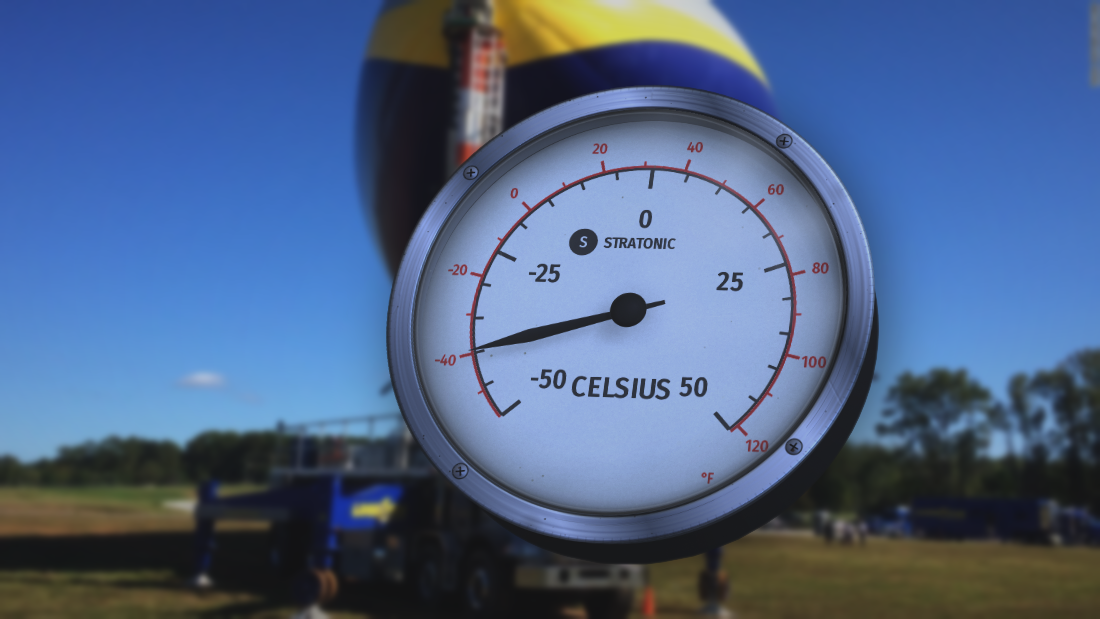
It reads -40 °C
